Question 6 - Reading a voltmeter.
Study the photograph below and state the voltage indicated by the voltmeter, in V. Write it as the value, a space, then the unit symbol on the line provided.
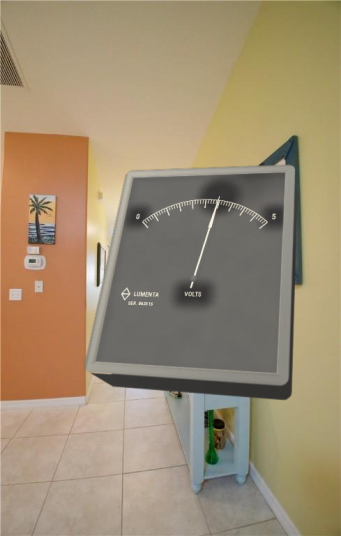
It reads 3 V
